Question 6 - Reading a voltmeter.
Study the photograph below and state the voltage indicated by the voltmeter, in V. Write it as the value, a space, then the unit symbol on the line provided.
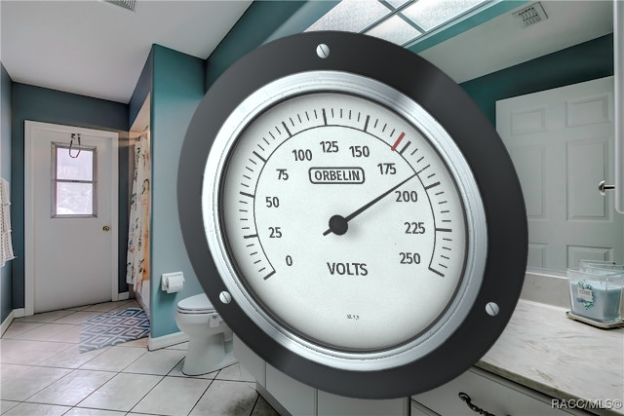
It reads 190 V
